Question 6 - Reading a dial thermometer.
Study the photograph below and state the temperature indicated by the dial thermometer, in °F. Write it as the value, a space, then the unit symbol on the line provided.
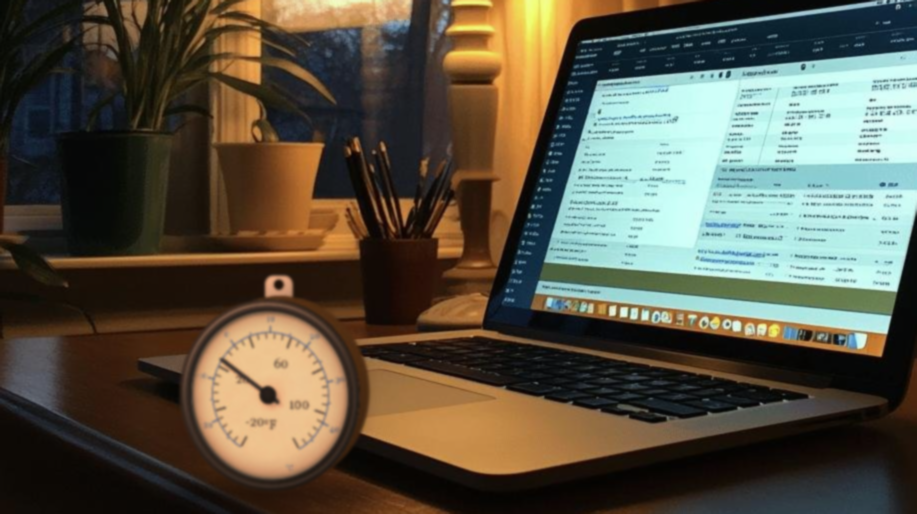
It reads 24 °F
